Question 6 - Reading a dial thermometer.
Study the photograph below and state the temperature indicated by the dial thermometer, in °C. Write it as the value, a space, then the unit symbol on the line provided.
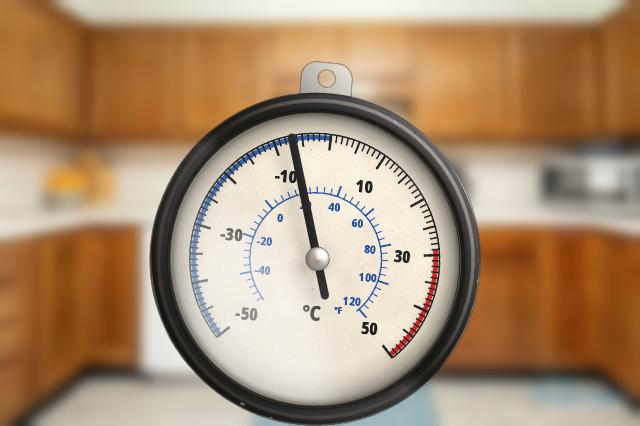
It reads -7 °C
